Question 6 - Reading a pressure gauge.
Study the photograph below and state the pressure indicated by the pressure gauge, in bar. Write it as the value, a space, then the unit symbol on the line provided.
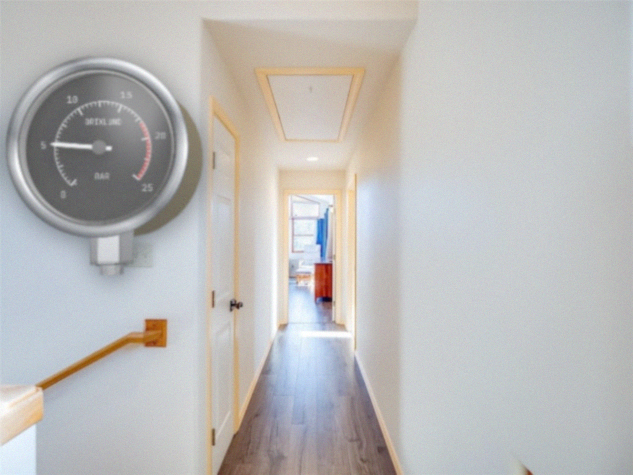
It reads 5 bar
